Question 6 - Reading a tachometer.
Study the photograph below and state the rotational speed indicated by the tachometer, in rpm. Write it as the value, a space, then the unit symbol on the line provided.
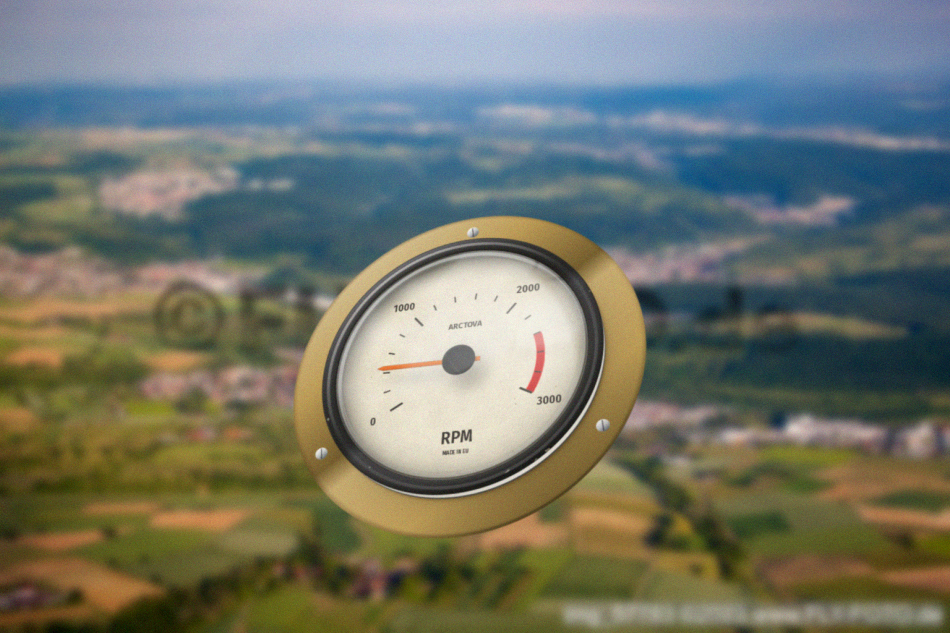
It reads 400 rpm
